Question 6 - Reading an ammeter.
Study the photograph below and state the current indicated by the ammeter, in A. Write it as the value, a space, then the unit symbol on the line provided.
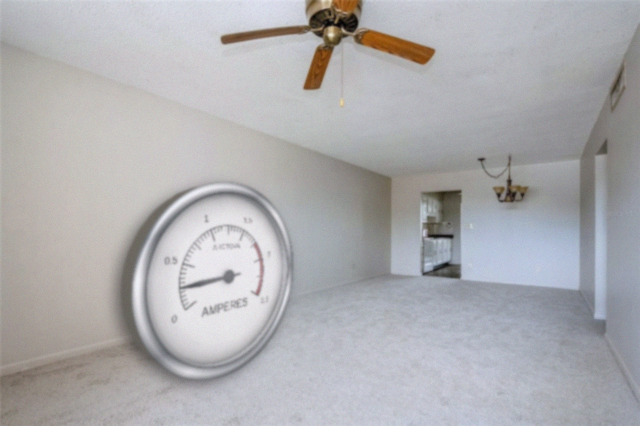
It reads 0.25 A
